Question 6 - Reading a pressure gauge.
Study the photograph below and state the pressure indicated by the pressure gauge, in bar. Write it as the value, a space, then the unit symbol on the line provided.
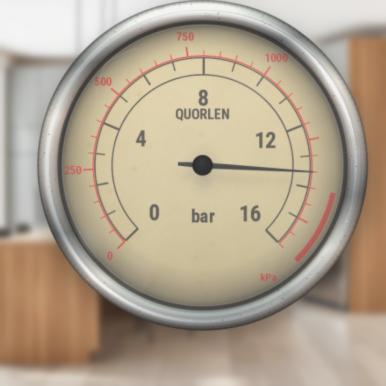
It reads 13.5 bar
